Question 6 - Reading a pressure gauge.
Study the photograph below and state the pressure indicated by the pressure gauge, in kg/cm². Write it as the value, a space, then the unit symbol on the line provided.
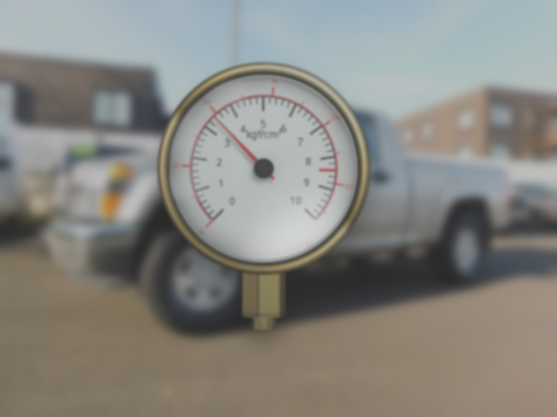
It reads 3.4 kg/cm²
